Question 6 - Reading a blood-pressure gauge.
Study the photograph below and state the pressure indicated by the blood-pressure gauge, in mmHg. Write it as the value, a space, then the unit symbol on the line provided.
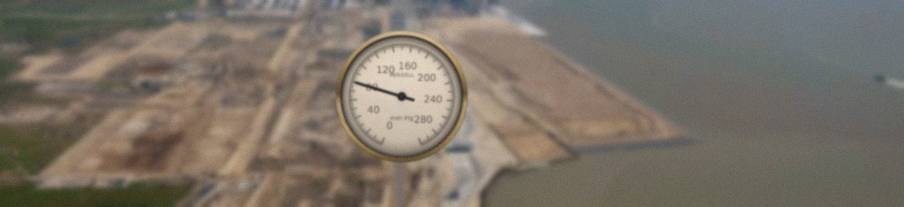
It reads 80 mmHg
